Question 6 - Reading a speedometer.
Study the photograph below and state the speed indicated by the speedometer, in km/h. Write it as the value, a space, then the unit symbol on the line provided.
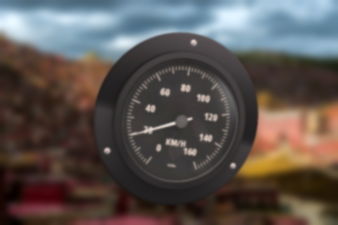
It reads 20 km/h
